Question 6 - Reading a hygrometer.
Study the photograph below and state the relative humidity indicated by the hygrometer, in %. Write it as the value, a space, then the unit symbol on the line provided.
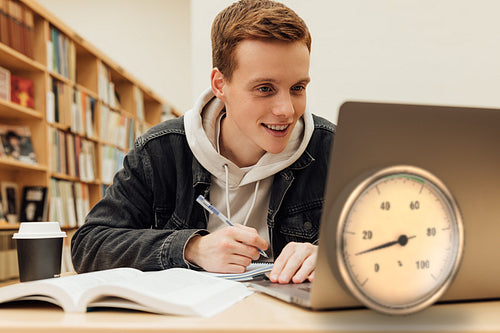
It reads 12 %
